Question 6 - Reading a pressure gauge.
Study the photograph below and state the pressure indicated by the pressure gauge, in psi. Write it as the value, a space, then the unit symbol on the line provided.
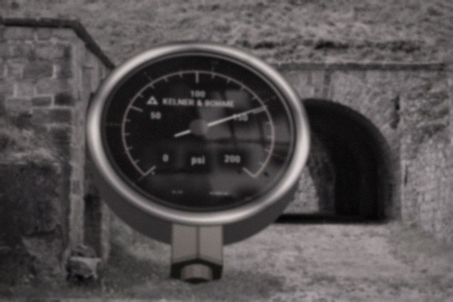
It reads 150 psi
